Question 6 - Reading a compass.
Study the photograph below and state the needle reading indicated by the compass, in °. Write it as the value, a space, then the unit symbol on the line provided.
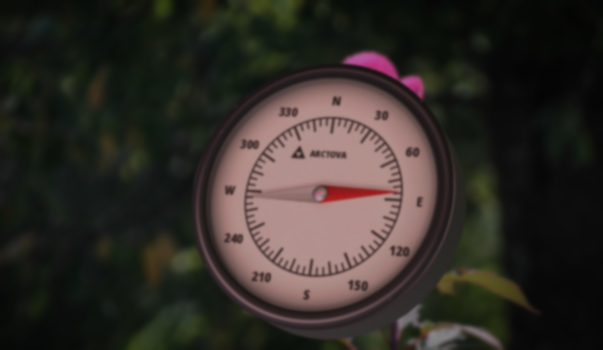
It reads 85 °
